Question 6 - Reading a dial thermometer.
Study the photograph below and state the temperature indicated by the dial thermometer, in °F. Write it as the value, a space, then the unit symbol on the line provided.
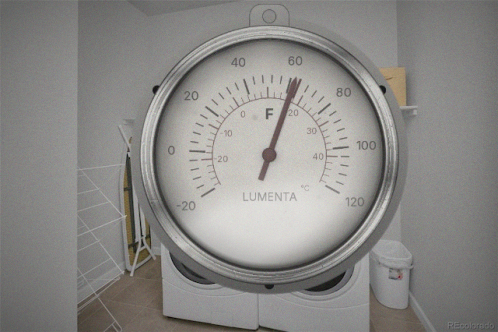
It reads 62 °F
